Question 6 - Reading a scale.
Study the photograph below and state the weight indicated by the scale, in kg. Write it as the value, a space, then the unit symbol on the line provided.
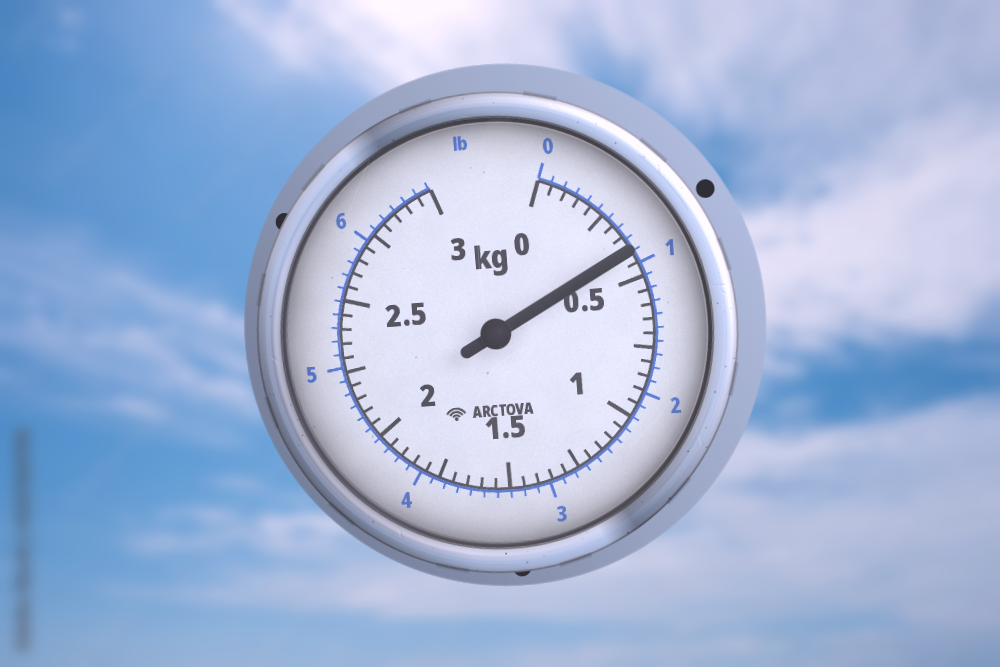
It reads 0.4 kg
